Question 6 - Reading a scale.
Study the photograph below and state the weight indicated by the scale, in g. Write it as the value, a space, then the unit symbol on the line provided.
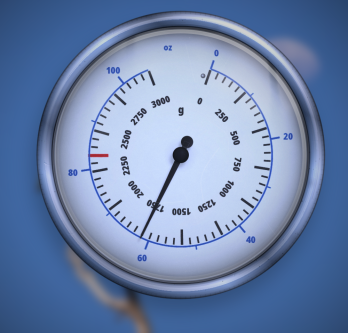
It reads 1750 g
